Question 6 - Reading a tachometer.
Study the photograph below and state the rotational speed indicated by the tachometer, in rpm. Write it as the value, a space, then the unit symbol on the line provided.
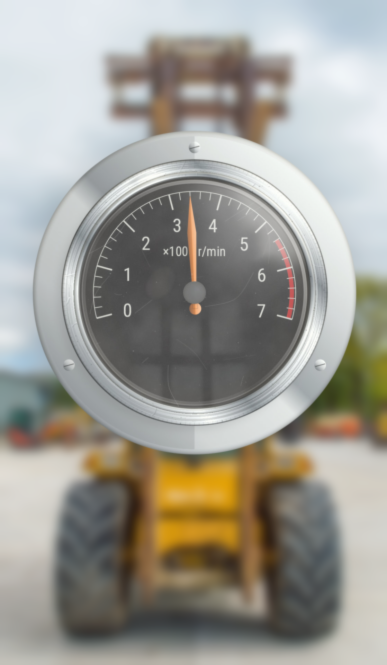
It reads 3400 rpm
